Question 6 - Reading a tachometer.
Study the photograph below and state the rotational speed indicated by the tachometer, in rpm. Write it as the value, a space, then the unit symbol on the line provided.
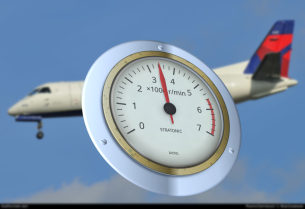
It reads 3400 rpm
